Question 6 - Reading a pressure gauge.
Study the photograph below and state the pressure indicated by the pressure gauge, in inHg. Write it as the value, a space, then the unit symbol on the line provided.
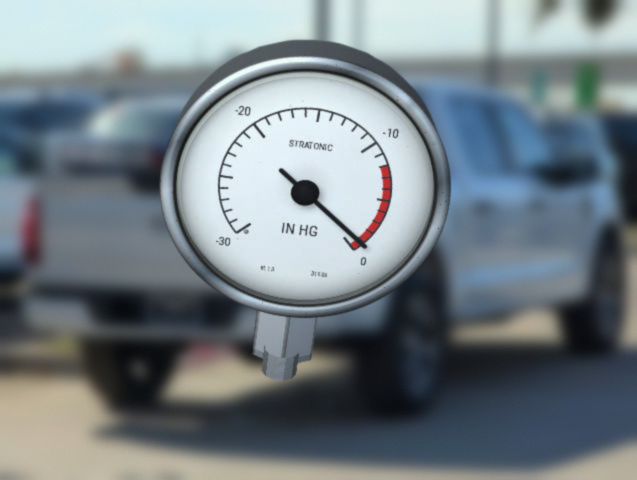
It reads -1 inHg
